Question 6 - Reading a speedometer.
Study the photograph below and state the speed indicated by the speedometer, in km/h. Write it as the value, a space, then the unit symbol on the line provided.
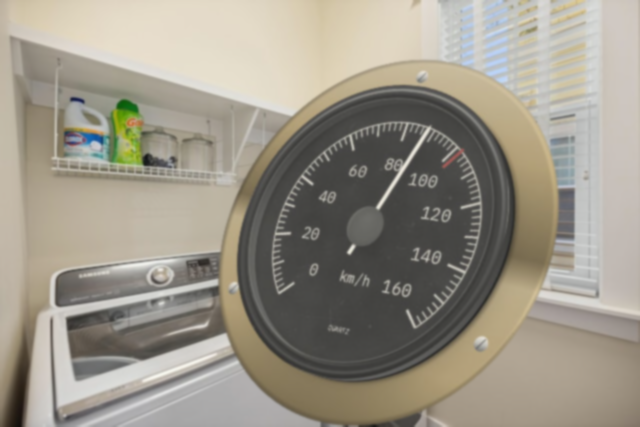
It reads 90 km/h
